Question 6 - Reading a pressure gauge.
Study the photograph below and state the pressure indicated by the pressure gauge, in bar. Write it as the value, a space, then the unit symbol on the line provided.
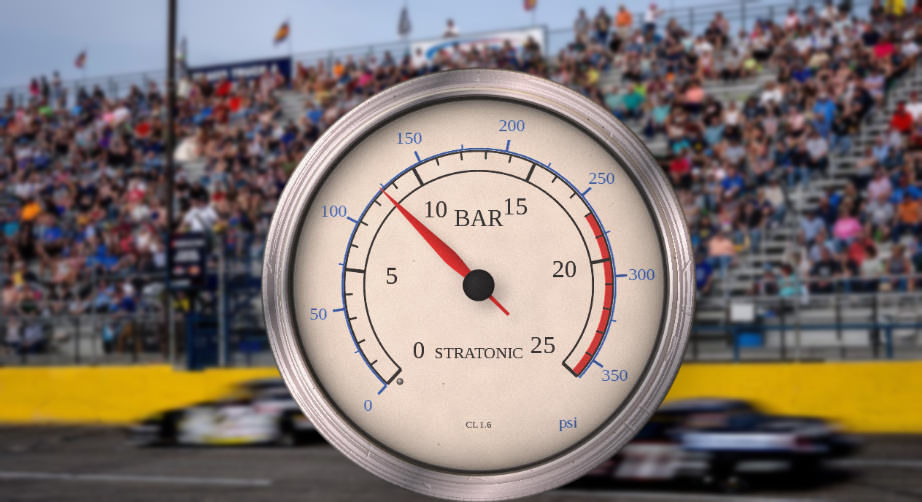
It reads 8.5 bar
